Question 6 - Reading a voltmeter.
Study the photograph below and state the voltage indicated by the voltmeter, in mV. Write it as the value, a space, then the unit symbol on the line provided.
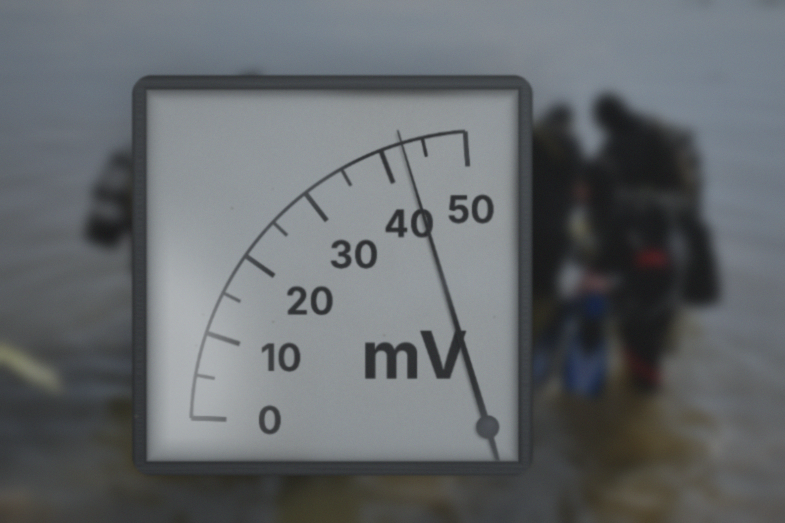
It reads 42.5 mV
